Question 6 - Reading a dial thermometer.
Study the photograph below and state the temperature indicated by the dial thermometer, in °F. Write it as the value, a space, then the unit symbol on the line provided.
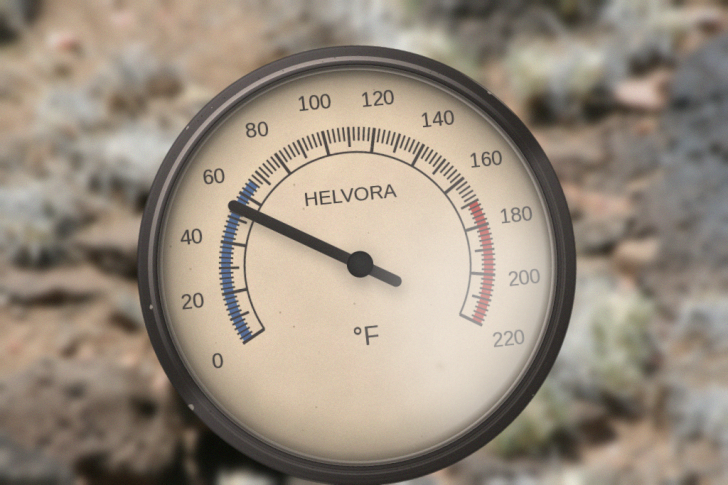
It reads 54 °F
